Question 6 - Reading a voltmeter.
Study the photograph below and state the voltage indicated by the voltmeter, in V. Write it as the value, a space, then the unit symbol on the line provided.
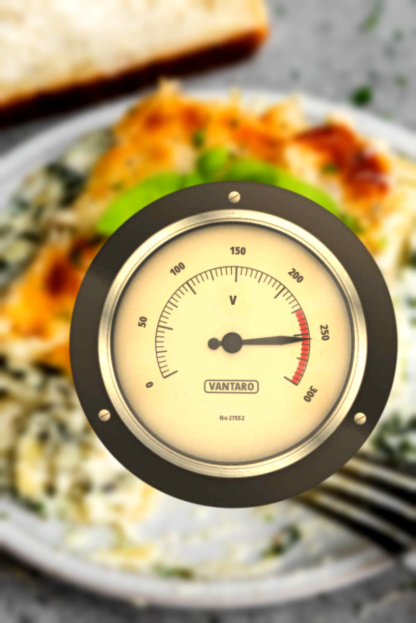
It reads 255 V
